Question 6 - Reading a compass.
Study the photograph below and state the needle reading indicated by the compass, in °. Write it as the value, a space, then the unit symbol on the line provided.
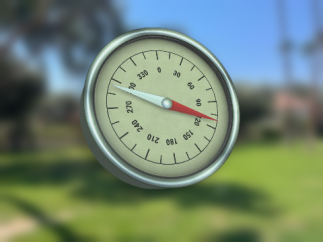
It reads 112.5 °
